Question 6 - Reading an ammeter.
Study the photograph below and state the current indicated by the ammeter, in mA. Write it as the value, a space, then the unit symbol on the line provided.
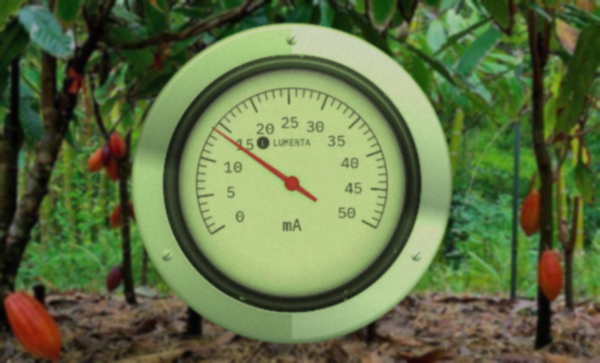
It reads 14 mA
